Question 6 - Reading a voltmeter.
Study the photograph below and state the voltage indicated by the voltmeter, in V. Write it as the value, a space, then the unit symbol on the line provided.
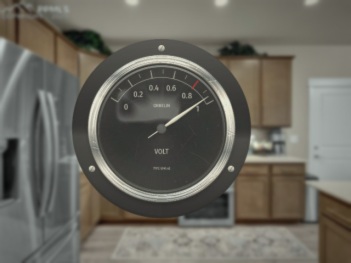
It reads 0.95 V
